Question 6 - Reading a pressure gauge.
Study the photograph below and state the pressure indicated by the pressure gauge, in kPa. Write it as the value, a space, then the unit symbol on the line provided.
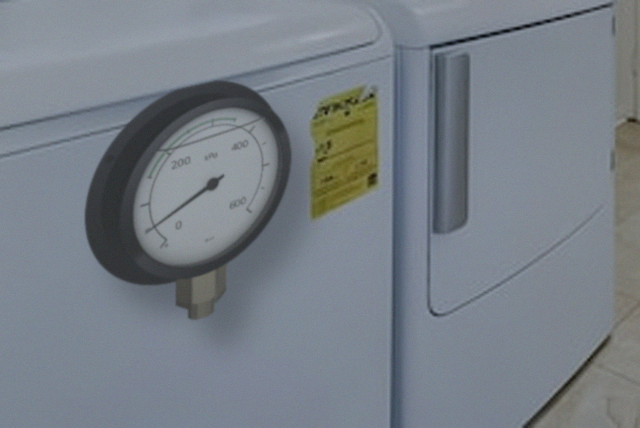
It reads 50 kPa
